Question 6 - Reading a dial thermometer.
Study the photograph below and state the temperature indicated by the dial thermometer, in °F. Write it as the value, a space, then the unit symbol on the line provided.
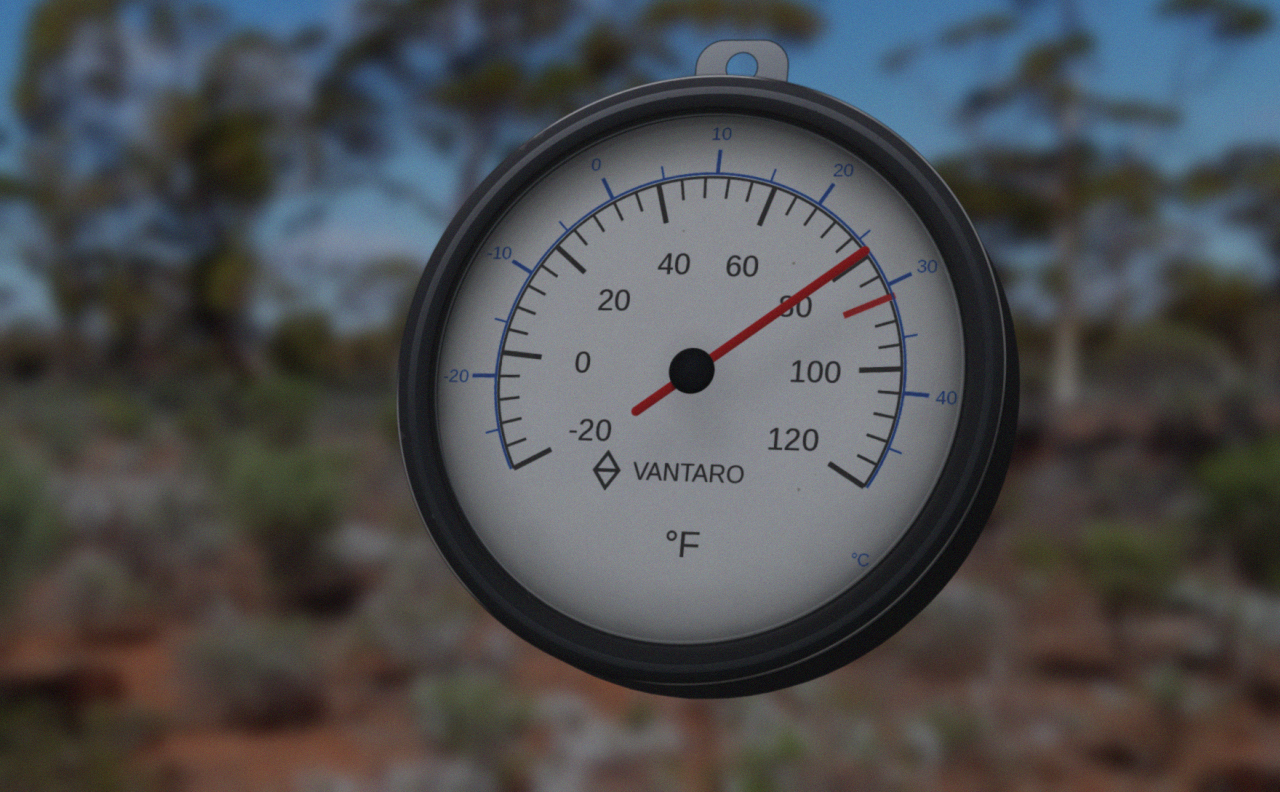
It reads 80 °F
